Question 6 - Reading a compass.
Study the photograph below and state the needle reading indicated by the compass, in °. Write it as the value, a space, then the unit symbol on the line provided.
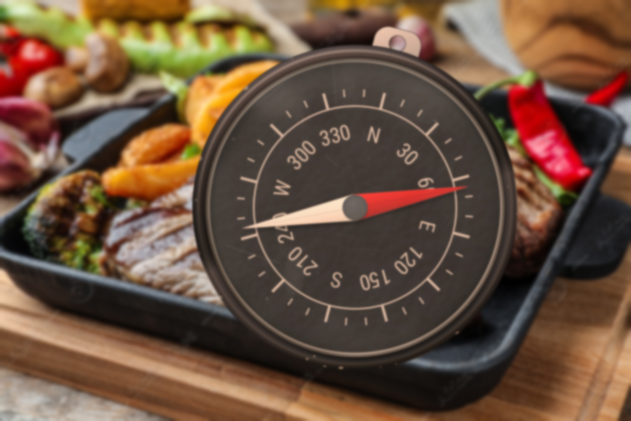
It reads 65 °
